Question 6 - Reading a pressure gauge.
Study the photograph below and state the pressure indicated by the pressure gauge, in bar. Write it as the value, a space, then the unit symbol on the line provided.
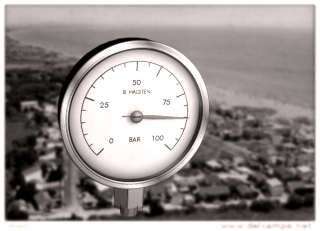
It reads 85 bar
